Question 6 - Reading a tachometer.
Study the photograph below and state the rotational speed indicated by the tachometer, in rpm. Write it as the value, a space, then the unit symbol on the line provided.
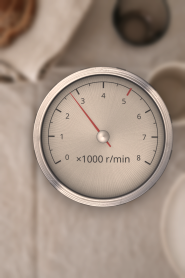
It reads 2750 rpm
